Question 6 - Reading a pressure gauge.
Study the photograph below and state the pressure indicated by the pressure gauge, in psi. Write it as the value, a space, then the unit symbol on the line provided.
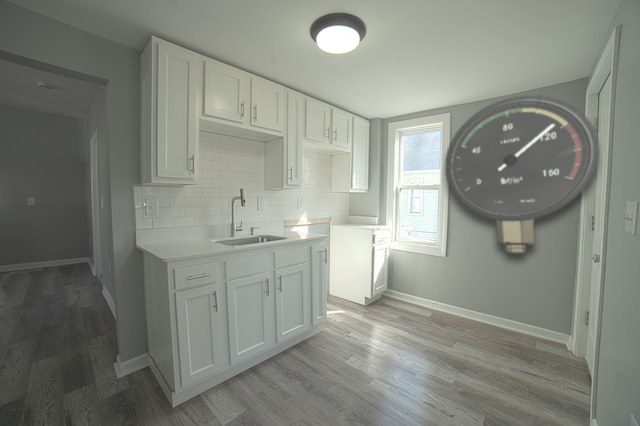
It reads 115 psi
